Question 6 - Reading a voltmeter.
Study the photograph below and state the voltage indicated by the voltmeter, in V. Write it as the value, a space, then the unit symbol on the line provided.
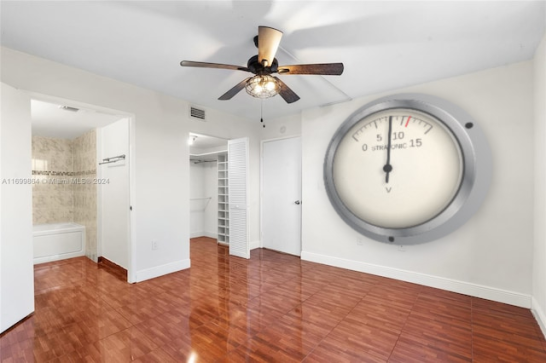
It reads 8 V
